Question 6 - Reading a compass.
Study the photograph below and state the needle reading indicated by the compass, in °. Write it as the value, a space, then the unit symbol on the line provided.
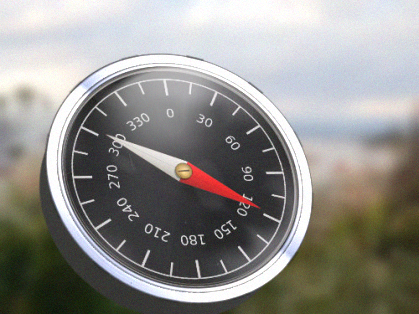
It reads 120 °
